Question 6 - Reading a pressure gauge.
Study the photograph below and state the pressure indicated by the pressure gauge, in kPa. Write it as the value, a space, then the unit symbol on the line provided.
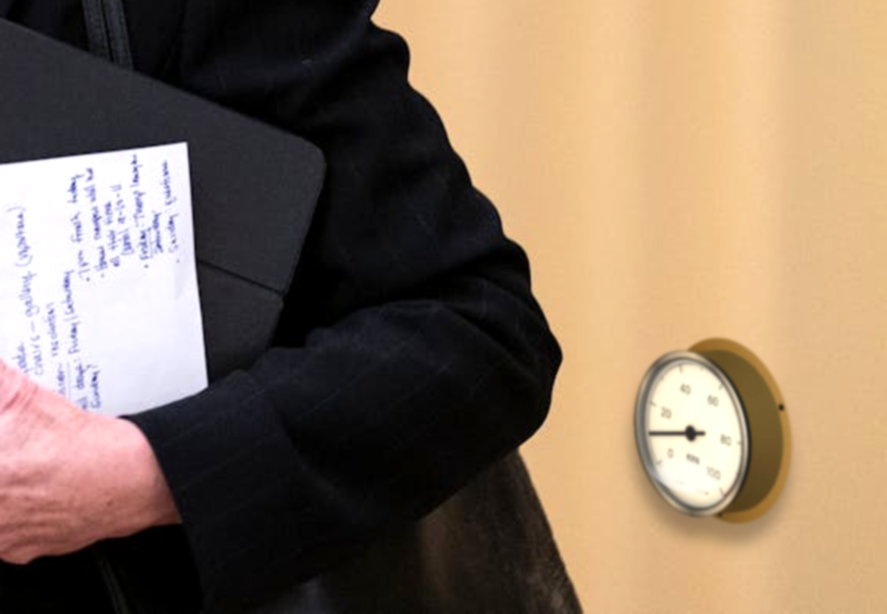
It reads 10 kPa
